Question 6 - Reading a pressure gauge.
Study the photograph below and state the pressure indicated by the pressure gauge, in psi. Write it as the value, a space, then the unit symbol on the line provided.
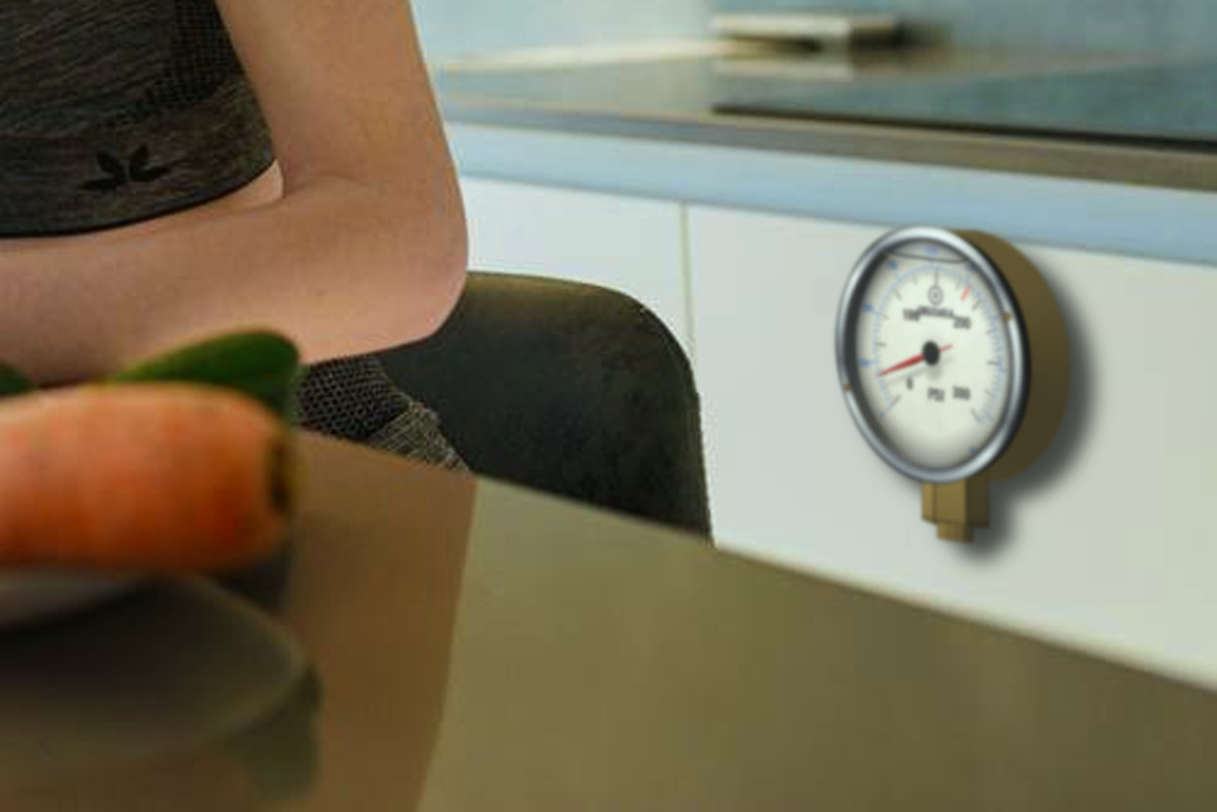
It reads 25 psi
